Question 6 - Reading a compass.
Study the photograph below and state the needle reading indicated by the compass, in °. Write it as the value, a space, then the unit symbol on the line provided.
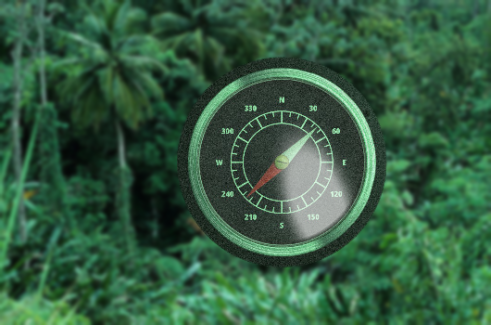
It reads 225 °
